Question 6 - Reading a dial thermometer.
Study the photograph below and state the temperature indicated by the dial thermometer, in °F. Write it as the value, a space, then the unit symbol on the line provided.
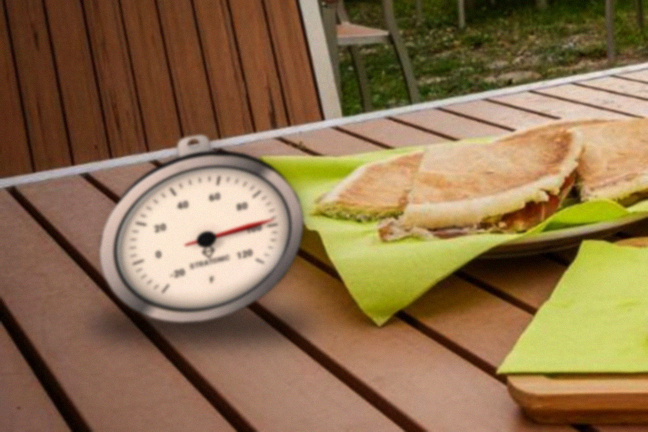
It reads 96 °F
